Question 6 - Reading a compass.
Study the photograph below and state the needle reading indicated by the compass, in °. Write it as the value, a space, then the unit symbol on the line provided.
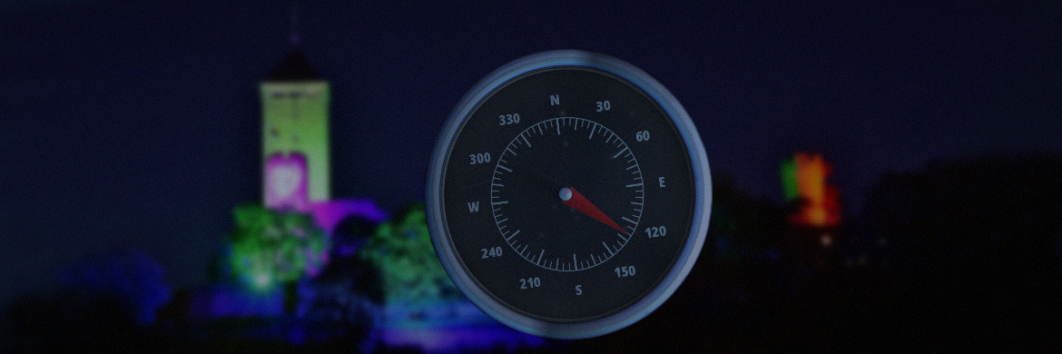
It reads 130 °
